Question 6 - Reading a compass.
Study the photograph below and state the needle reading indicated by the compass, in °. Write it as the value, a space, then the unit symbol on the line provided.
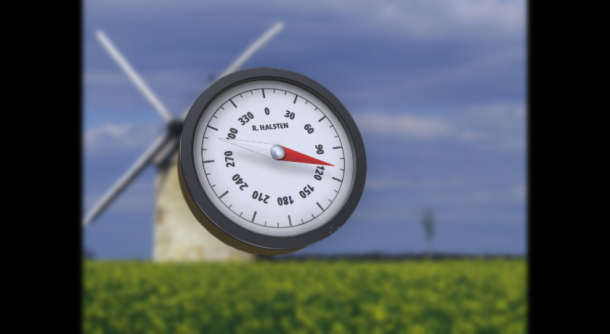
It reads 110 °
